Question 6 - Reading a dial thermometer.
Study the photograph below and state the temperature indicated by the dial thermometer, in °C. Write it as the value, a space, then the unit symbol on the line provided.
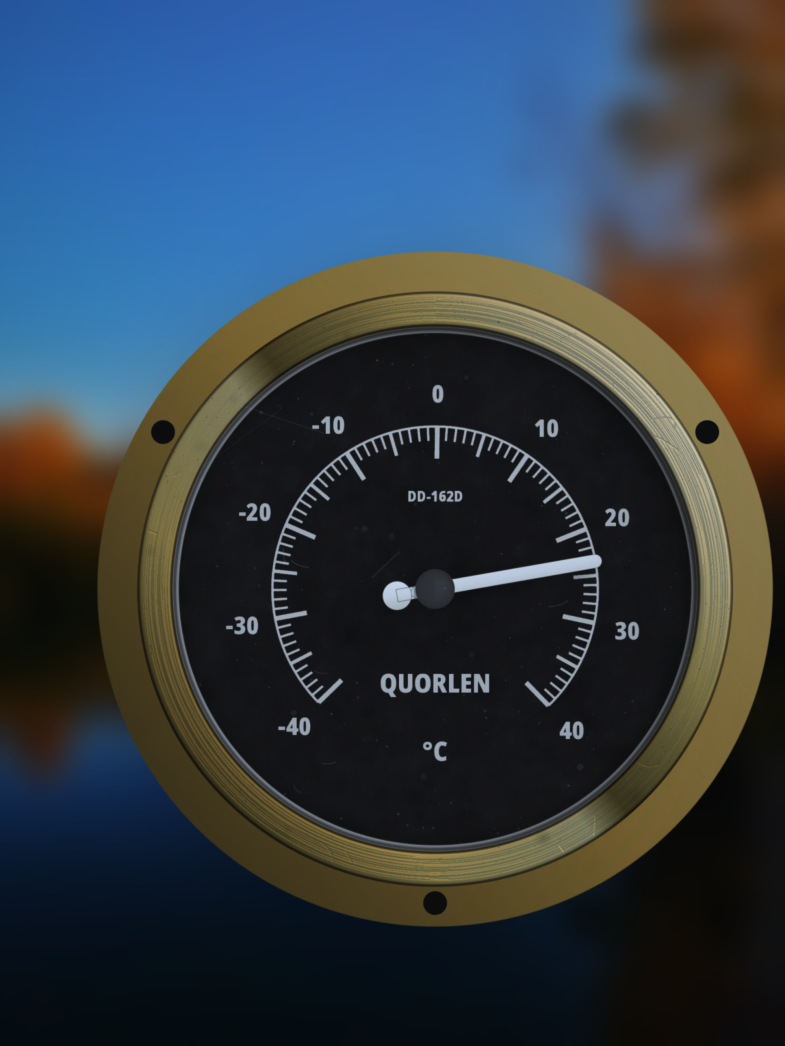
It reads 23.5 °C
